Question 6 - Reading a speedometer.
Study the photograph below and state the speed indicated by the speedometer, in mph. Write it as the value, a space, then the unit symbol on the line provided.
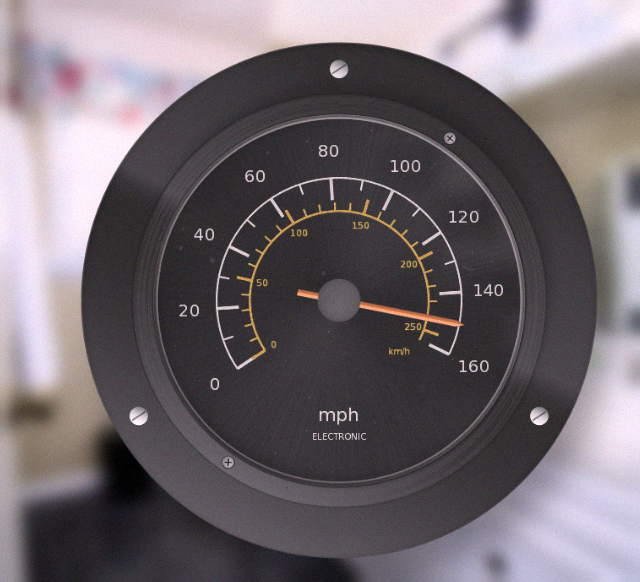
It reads 150 mph
